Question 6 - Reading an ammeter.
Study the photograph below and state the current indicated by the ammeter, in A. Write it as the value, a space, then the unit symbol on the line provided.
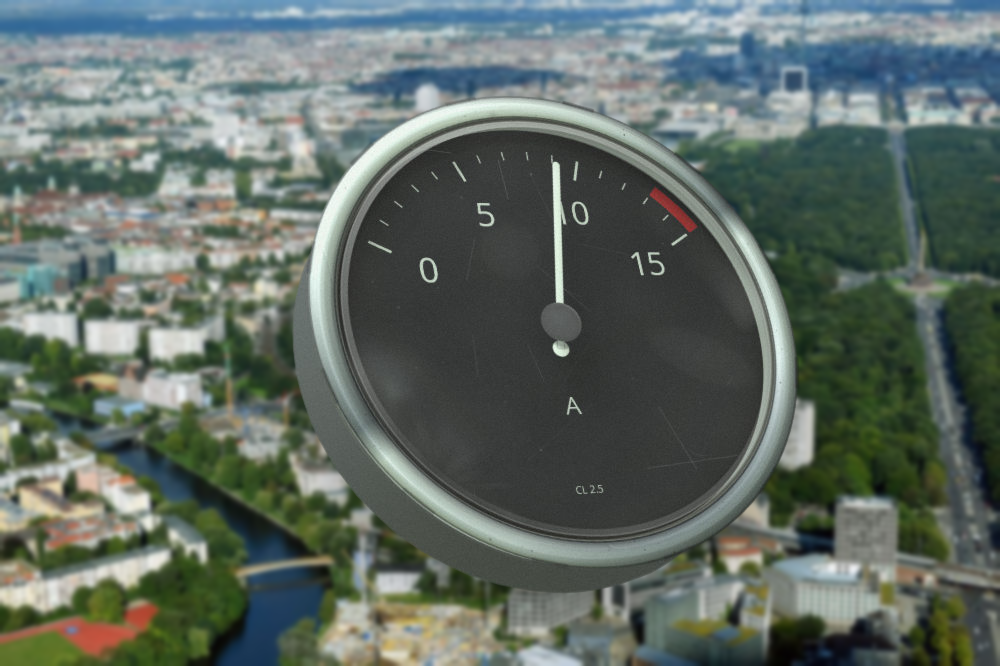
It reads 9 A
